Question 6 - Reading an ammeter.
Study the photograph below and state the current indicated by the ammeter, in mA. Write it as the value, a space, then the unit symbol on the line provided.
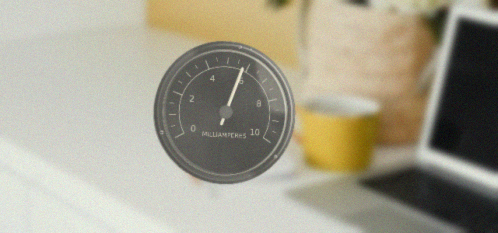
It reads 5.75 mA
